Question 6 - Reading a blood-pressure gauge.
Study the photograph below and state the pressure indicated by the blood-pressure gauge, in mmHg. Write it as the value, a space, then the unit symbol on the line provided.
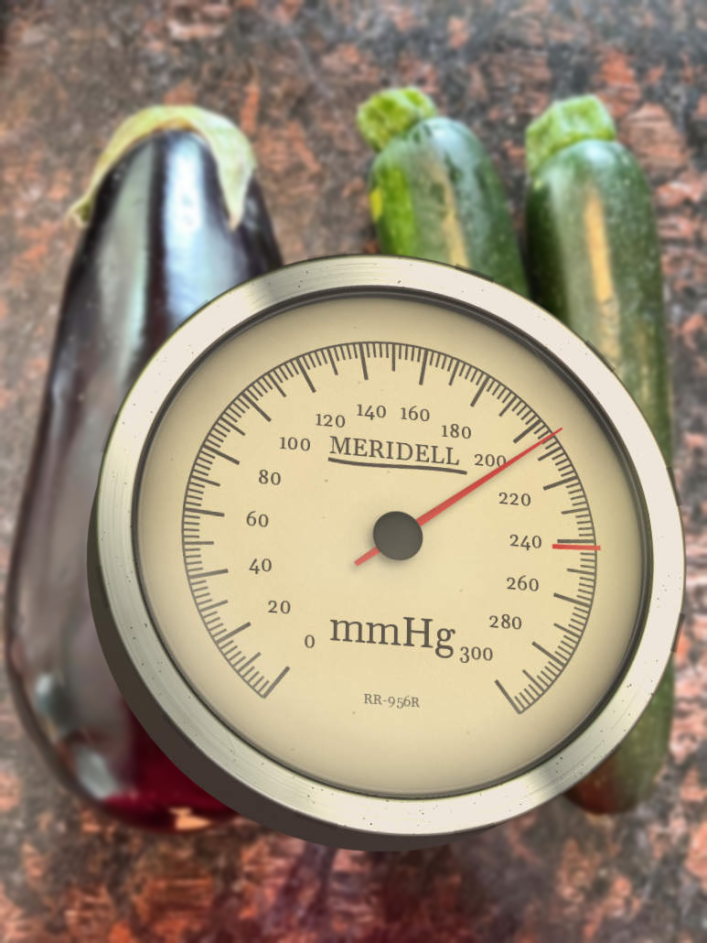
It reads 206 mmHg
